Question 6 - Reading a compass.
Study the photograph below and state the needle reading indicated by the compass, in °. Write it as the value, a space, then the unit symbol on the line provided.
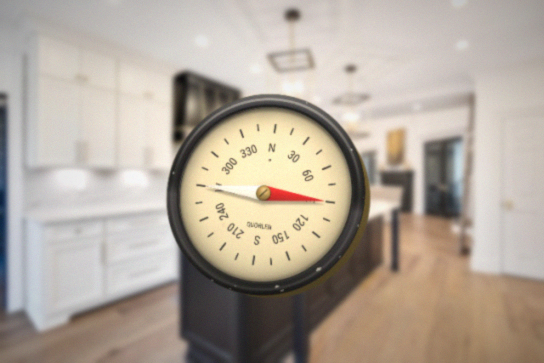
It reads 90 °
